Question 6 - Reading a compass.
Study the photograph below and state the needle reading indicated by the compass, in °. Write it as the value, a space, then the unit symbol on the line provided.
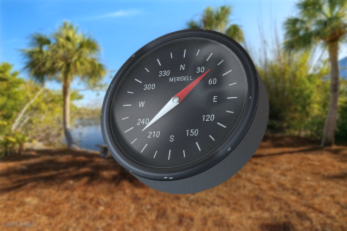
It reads 45 °
